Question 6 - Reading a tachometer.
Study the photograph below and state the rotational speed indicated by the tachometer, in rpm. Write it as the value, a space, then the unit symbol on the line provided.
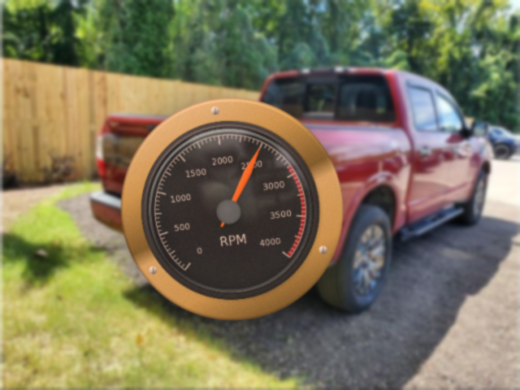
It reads 2500 rpm
